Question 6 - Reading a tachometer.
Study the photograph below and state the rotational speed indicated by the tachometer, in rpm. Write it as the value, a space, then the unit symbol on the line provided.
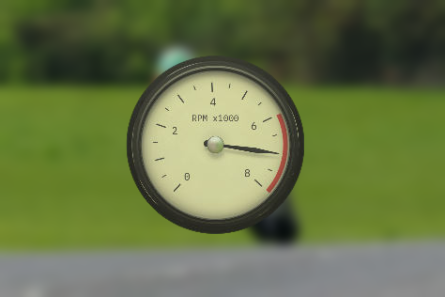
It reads 7000 rpm
